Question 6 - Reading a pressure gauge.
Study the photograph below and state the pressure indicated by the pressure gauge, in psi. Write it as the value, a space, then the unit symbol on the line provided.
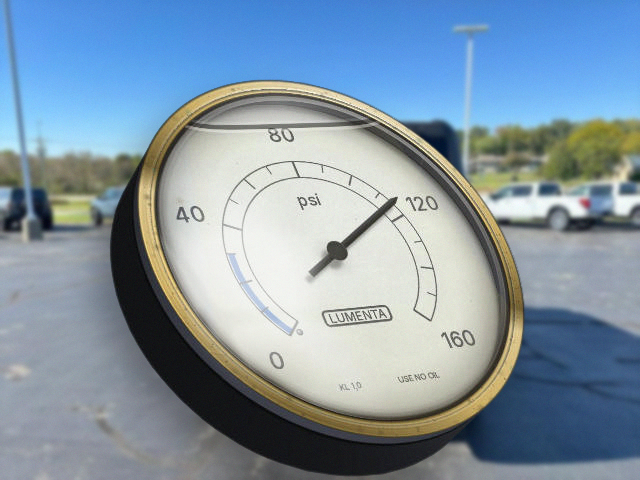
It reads 115 psi
